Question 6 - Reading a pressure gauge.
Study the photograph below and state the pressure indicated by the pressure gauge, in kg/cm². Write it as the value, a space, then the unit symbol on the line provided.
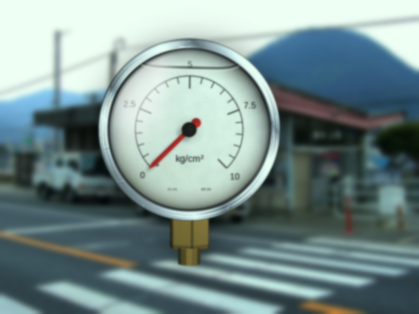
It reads 0 kg/cm²
